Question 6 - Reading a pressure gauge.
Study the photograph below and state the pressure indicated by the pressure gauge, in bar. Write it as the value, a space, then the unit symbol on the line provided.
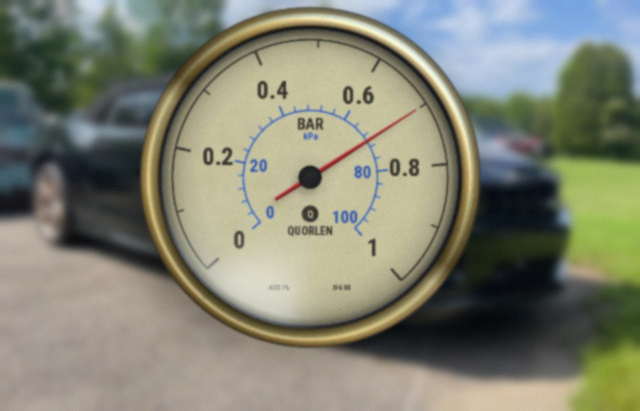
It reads 0.7 bar
